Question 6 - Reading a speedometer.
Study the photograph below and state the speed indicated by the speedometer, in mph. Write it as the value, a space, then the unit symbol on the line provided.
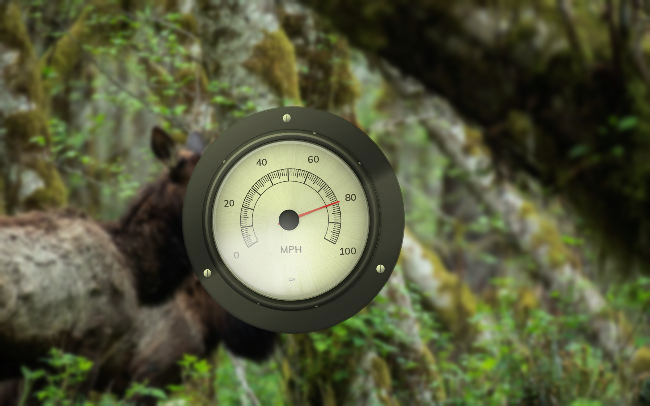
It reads 80 mph
